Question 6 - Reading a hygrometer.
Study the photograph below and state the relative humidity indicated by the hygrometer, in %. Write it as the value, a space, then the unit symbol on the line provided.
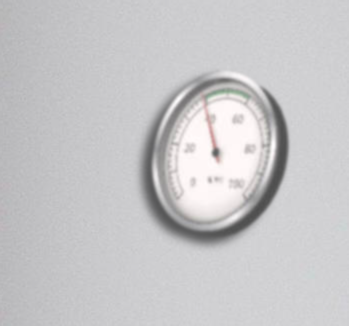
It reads 40 %
